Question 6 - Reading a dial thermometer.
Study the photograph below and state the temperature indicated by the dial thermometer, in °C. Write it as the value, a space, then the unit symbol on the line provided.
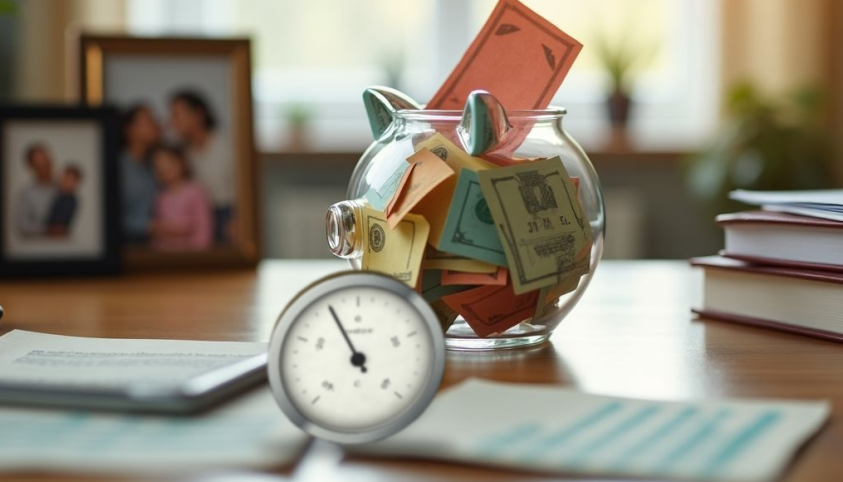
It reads -8 °C
